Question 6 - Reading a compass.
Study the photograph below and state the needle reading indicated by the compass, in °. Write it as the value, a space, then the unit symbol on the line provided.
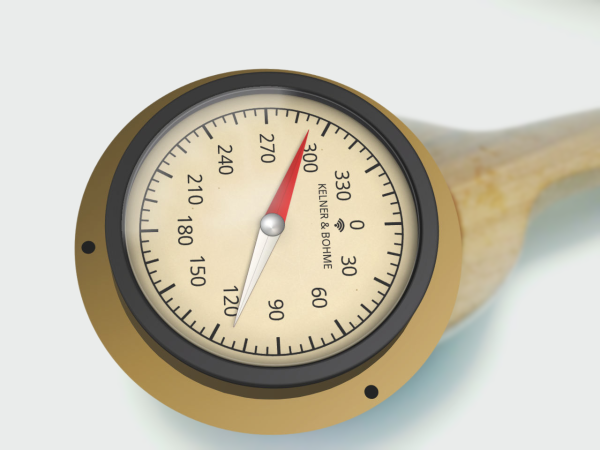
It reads 292.5 °
